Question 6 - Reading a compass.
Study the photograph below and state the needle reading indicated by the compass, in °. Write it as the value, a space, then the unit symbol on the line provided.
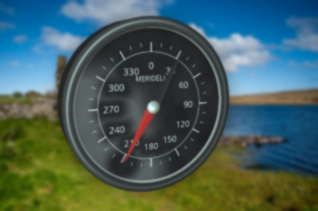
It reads 210 °
